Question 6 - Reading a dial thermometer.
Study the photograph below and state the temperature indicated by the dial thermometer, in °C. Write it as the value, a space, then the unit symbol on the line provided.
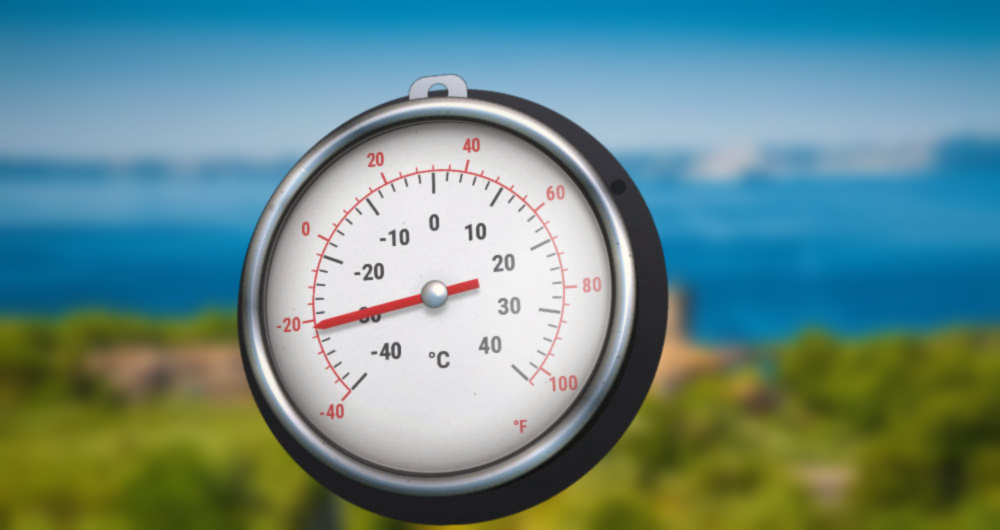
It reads -30 °C
